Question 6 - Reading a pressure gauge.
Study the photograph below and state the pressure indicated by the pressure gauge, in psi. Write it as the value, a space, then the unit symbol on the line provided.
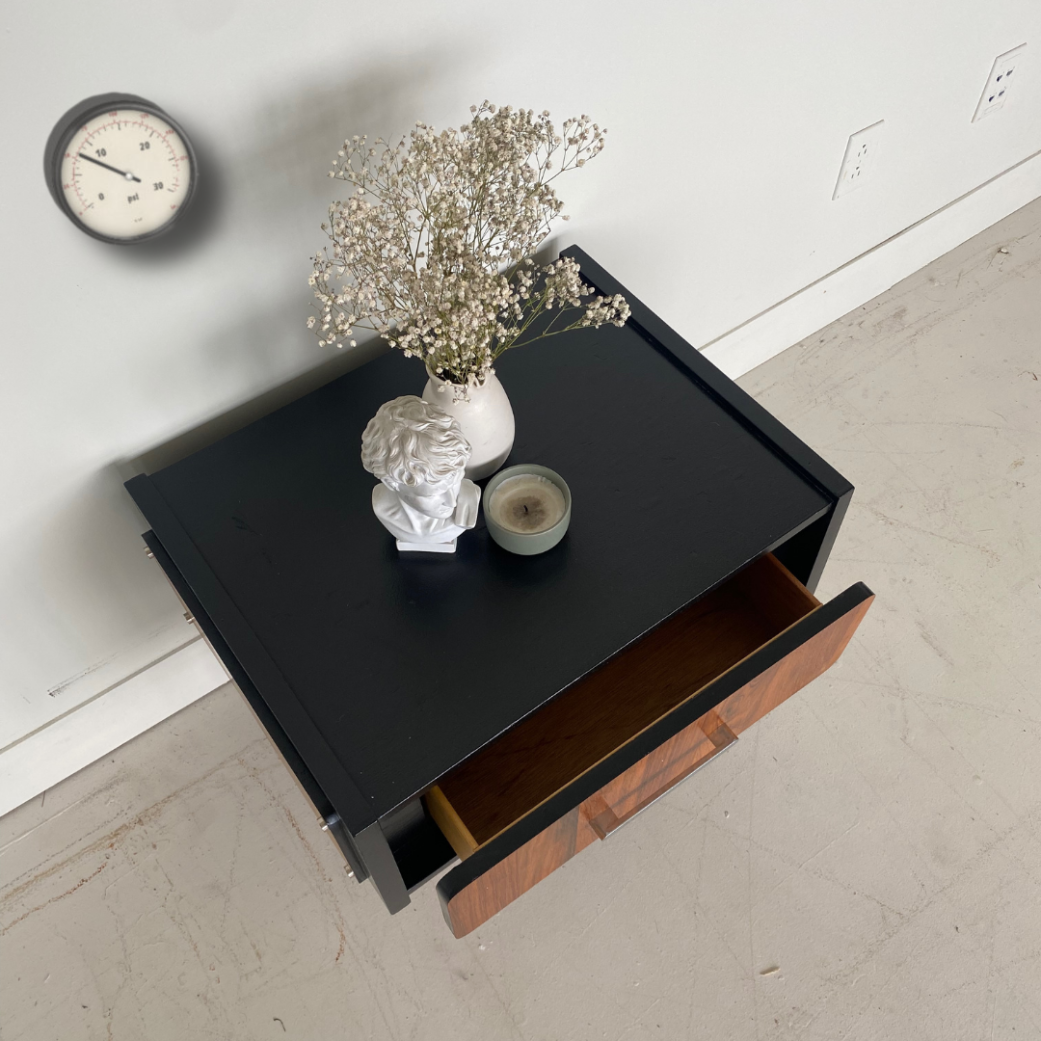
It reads 8 psi
